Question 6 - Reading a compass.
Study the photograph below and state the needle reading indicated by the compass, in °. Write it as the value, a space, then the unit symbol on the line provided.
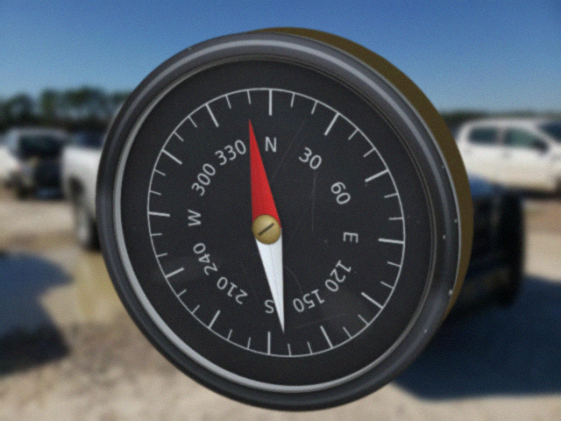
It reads 350 °
